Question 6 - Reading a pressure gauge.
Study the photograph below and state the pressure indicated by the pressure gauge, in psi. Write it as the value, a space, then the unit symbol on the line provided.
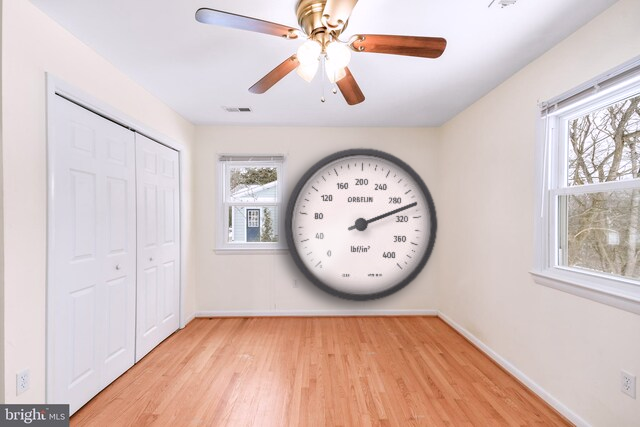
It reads 300 psi
